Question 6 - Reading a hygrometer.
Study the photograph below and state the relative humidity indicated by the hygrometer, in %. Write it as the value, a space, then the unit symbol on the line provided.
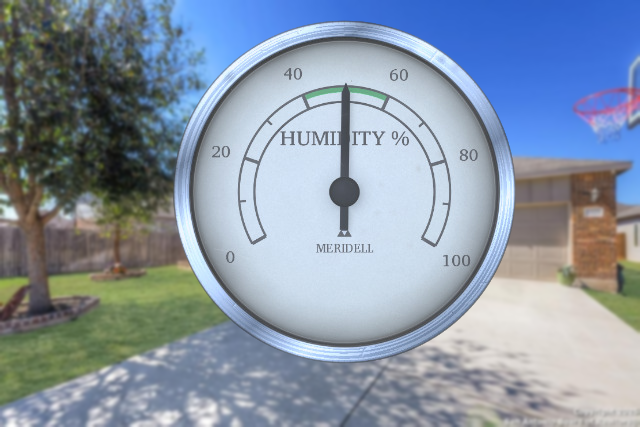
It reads 50 %
